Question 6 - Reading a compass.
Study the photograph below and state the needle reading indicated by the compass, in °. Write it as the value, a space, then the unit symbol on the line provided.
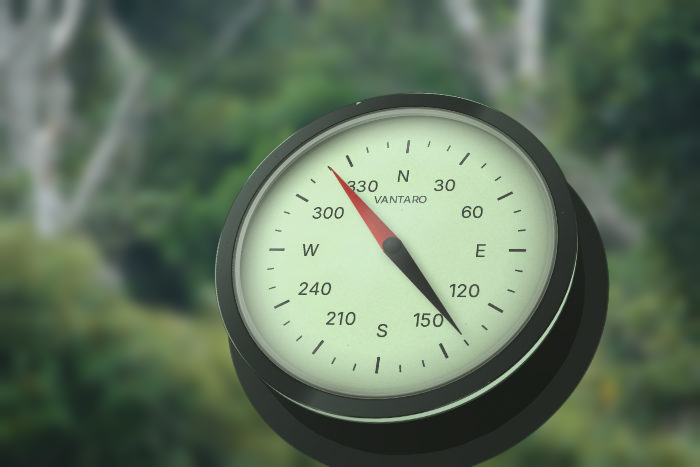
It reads 320 °
